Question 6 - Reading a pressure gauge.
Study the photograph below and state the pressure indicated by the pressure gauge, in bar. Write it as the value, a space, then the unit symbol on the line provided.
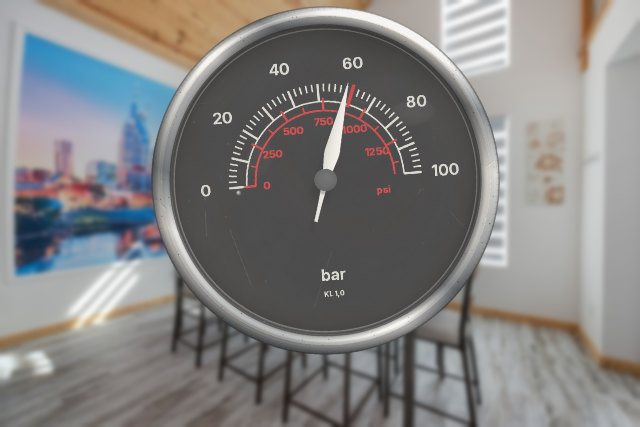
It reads 60 bar
